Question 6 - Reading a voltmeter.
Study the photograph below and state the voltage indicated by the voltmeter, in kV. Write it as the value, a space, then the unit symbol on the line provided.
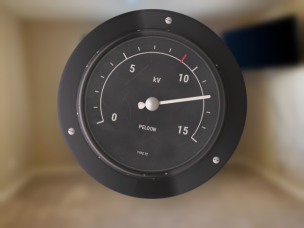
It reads 12 kV
